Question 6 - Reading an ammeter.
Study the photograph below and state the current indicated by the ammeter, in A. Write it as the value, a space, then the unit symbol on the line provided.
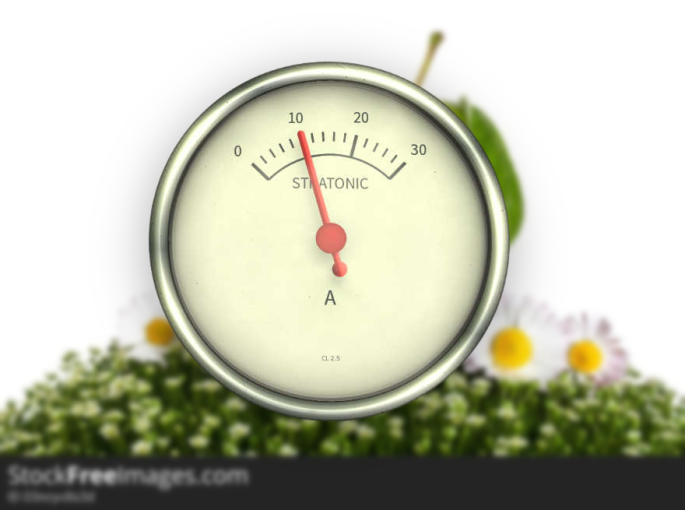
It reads 10 A
